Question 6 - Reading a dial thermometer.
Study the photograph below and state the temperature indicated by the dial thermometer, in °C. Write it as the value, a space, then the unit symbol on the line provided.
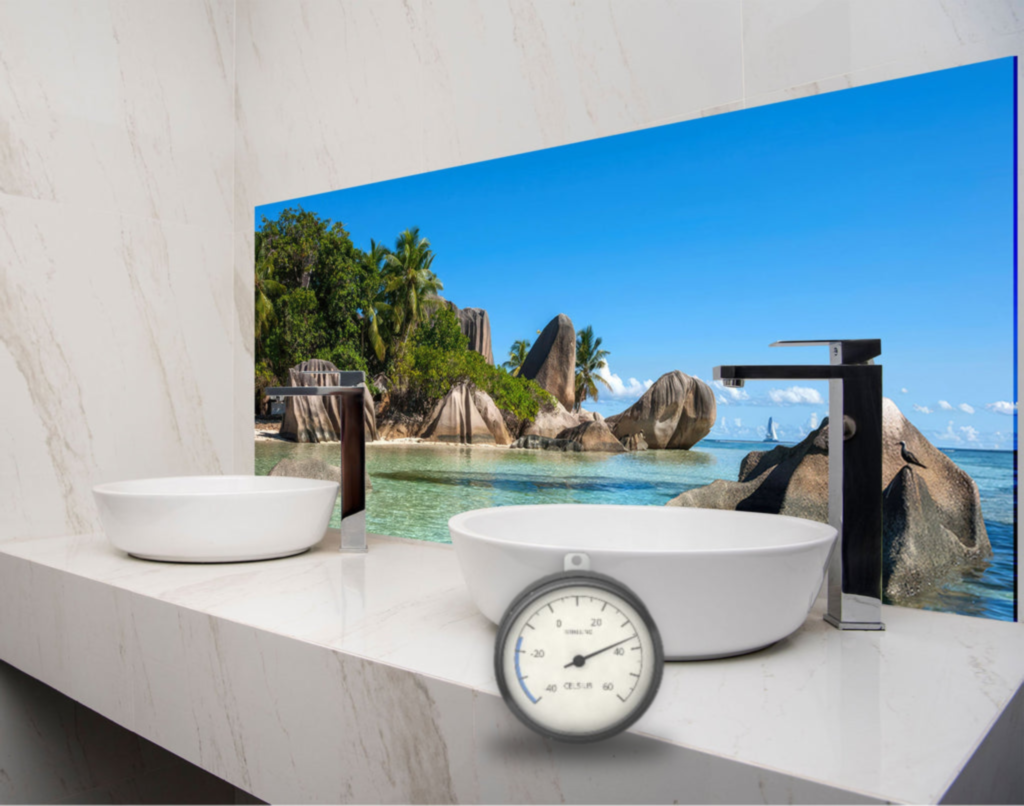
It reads 35 °C
